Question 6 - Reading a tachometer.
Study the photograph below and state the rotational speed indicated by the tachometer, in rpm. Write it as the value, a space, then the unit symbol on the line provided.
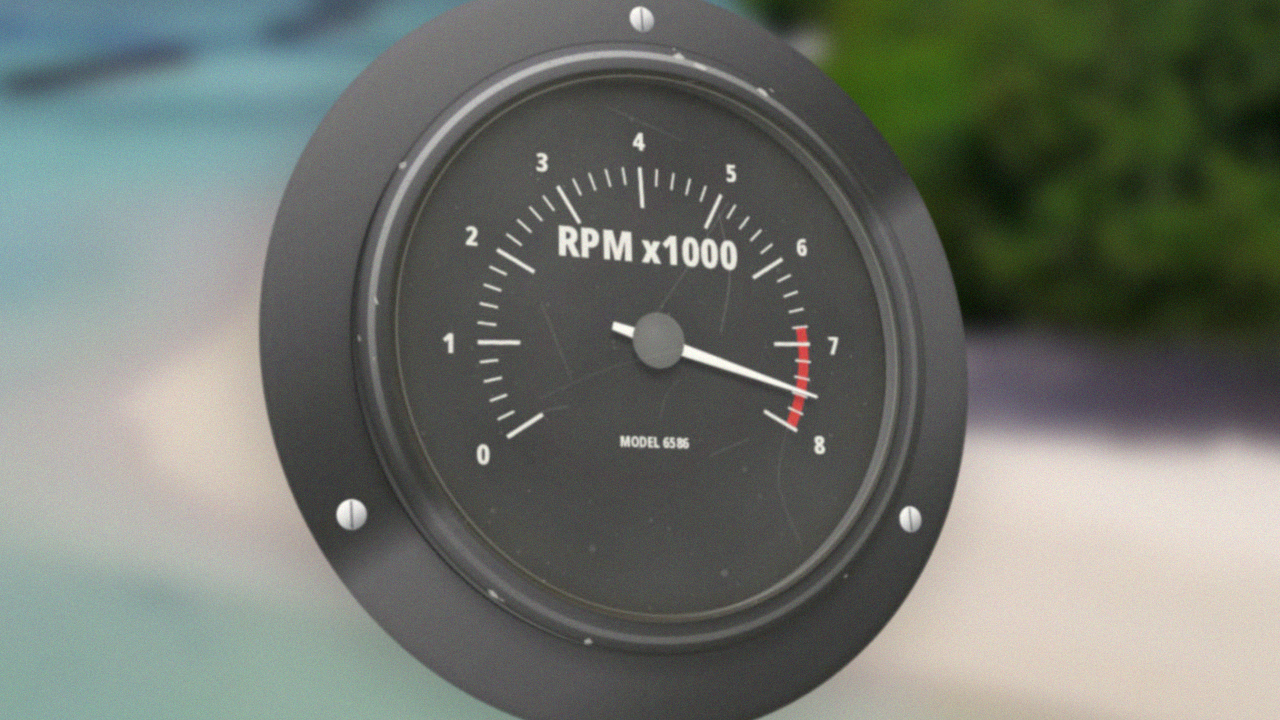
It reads 7600 rpm
